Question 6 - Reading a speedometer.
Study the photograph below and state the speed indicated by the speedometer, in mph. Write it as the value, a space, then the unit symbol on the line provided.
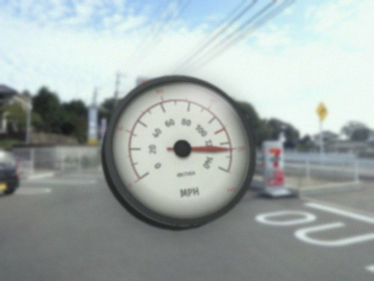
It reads 125 mph
